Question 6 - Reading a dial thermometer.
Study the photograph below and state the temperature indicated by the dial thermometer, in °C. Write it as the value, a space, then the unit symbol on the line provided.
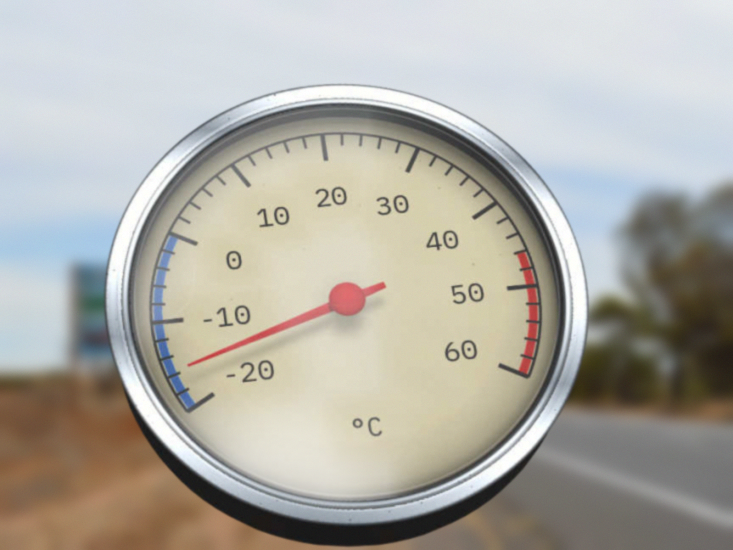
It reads -16 °C
